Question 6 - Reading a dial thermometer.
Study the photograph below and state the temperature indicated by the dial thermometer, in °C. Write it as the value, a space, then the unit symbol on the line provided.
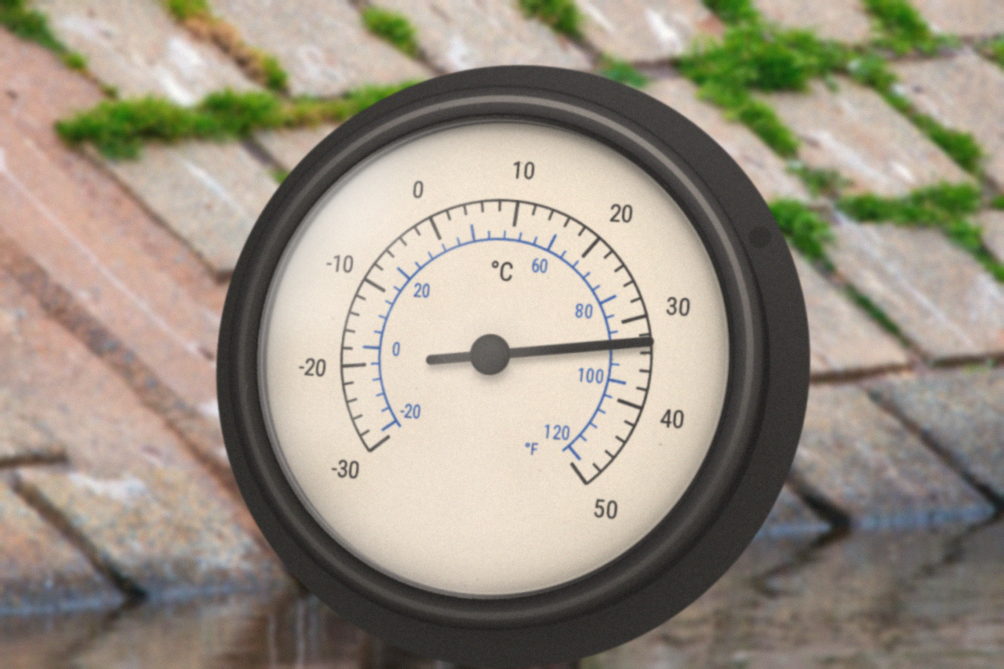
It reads 33 °C
